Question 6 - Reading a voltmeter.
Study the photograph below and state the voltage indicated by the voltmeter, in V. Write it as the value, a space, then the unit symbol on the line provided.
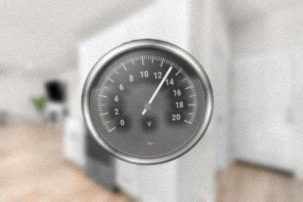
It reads 13 V
